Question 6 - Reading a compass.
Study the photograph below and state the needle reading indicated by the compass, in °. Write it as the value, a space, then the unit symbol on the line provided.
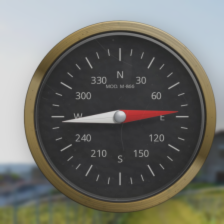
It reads 85 °
